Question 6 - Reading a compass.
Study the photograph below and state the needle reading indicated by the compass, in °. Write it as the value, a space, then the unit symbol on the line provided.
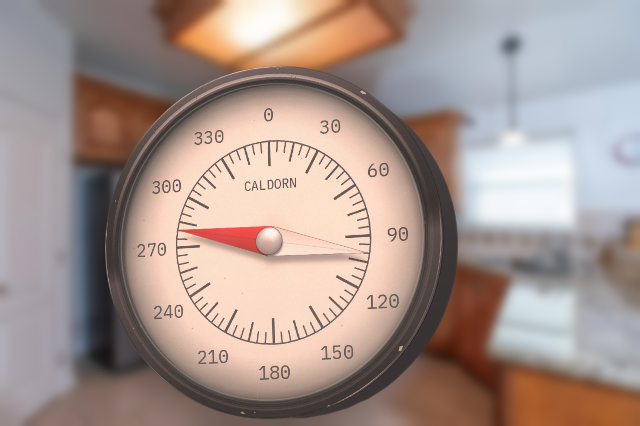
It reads 280 °
